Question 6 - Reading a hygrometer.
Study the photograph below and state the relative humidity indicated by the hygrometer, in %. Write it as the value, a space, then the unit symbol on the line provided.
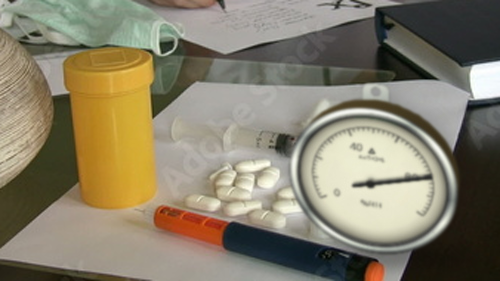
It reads 80 %
